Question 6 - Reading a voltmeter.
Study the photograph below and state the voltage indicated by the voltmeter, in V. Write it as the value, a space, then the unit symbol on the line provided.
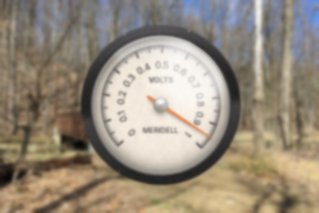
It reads 0.95 V
